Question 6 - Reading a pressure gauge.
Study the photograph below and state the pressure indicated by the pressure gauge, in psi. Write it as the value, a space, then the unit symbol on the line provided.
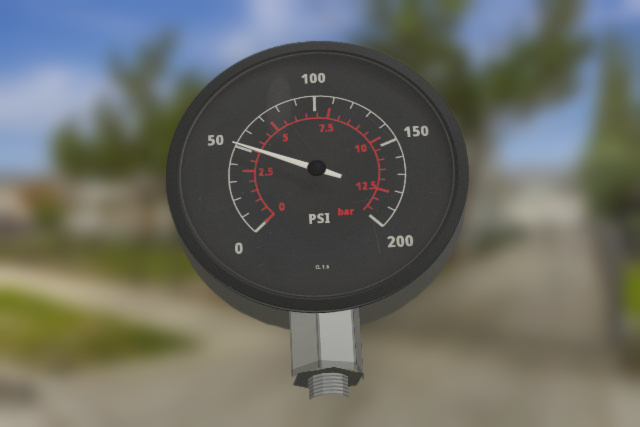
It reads 50 psi
